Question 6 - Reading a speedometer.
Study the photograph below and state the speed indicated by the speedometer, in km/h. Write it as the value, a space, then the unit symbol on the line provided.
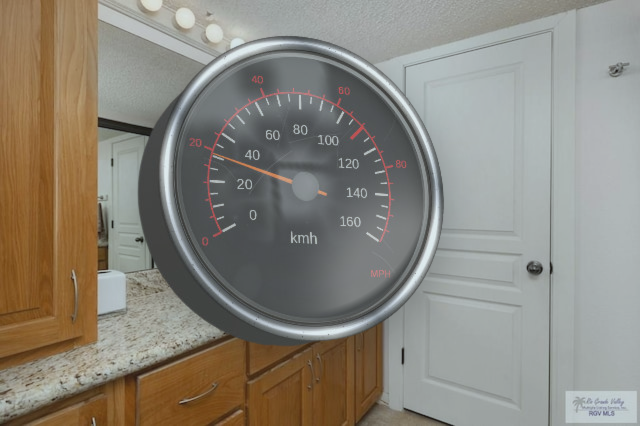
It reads 30 km/h
